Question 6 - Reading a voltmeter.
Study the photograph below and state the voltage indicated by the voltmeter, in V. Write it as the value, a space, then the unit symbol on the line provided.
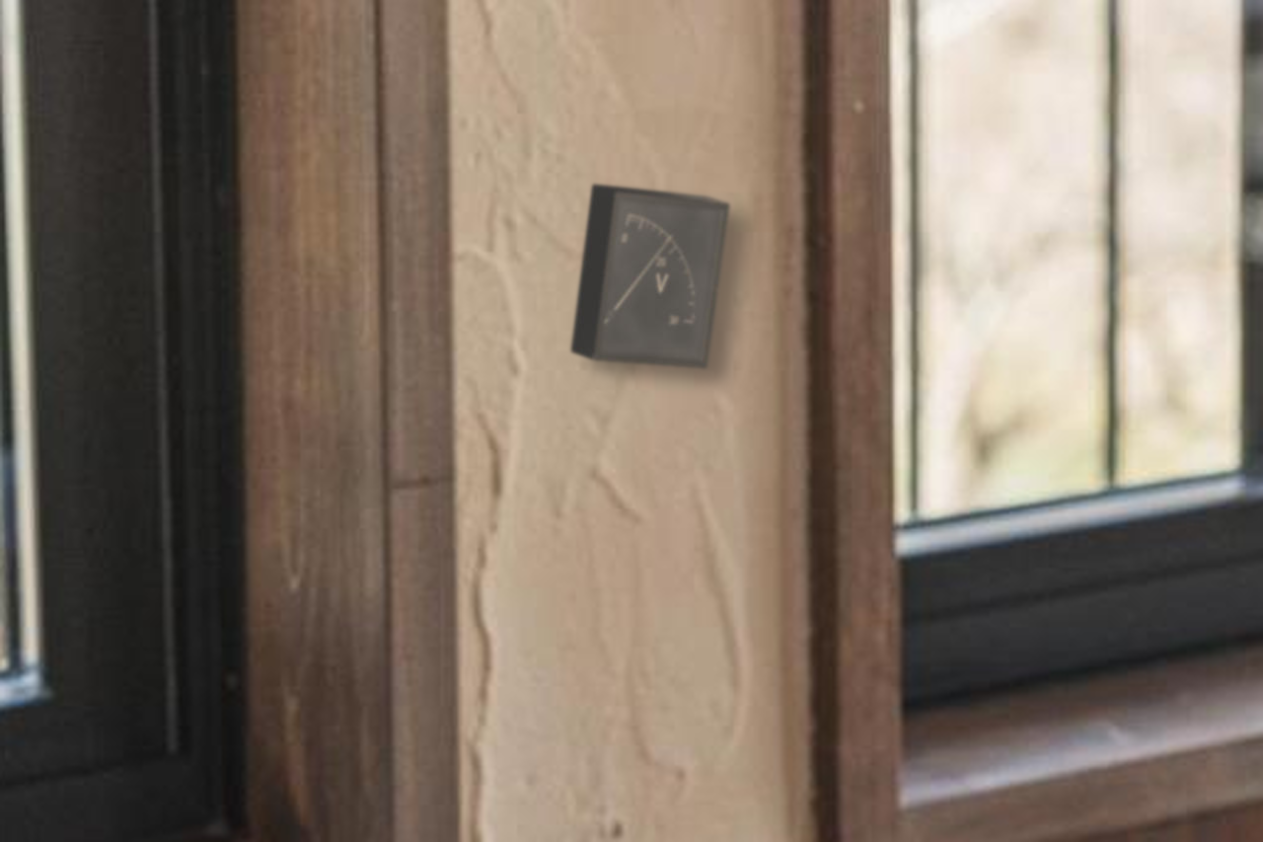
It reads 18 V
